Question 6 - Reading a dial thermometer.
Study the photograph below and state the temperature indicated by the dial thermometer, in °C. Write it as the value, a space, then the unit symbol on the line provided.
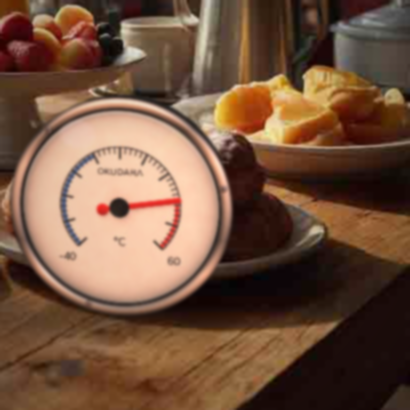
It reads 40 °C
